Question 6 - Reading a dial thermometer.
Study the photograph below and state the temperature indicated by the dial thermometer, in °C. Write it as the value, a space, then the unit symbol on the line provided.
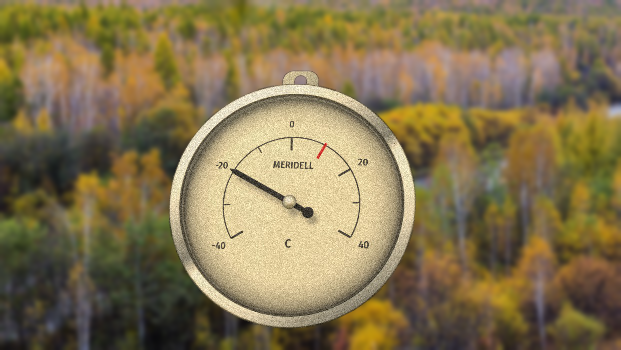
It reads -20 °C
